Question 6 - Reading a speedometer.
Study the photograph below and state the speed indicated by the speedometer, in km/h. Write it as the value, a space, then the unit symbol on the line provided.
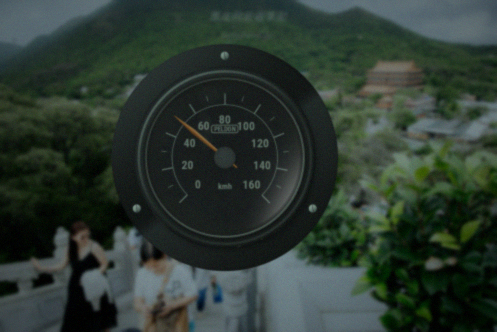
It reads 50 km/h
